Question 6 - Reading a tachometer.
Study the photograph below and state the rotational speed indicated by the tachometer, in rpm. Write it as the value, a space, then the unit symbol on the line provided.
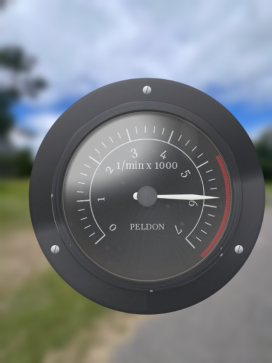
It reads 5800 rpm
